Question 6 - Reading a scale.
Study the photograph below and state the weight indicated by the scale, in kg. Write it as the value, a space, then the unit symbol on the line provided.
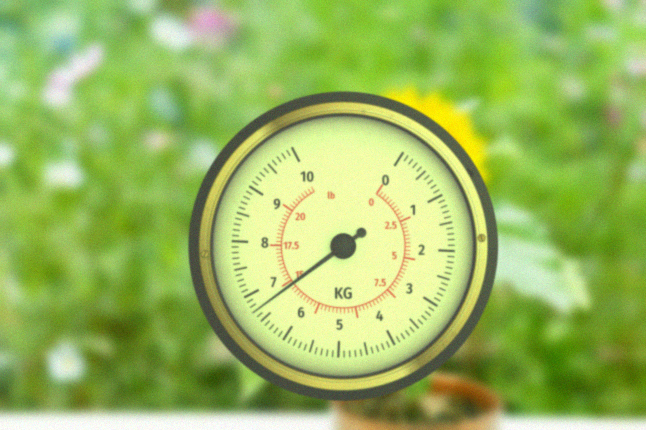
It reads 6.7 kg
